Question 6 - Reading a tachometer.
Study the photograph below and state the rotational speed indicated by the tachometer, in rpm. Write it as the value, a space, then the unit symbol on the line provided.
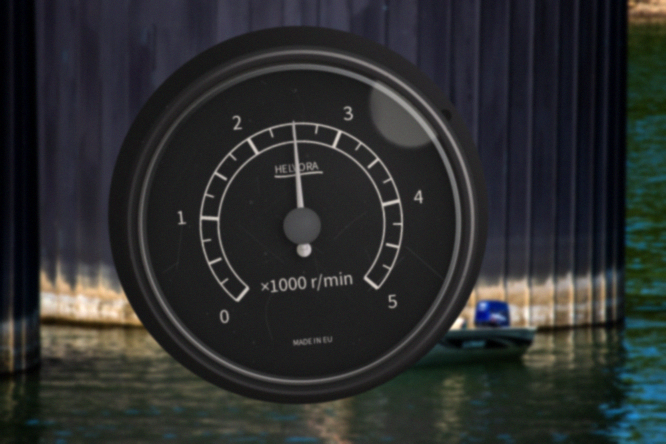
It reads 2500 rpm
